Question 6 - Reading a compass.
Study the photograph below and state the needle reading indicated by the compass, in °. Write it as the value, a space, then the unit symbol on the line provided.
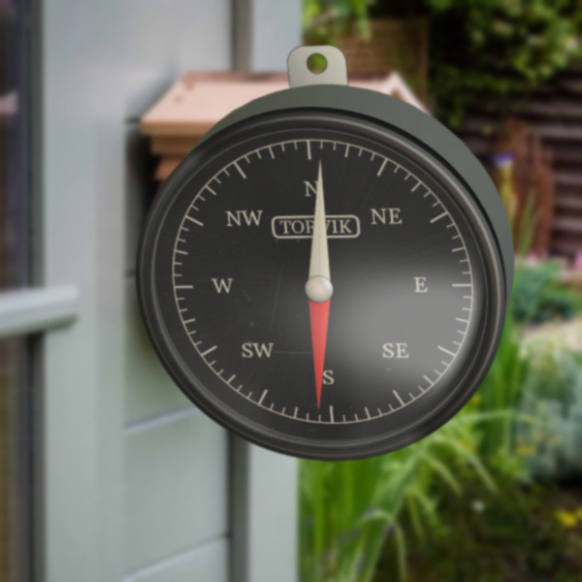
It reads 185 °
